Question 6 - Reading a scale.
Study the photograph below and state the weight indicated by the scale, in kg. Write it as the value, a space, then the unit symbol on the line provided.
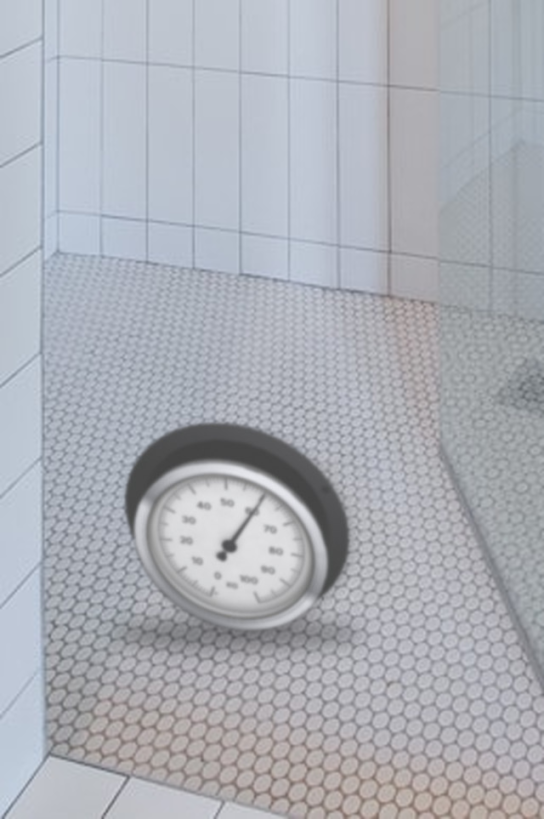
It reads 60 kg
